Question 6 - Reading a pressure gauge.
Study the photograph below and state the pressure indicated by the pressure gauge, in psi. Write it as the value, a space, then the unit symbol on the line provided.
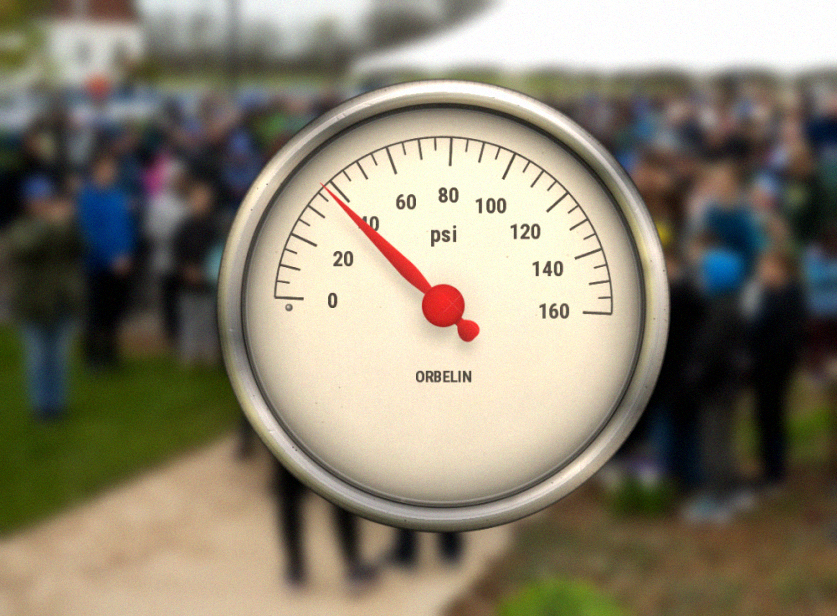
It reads 37.5 psi
